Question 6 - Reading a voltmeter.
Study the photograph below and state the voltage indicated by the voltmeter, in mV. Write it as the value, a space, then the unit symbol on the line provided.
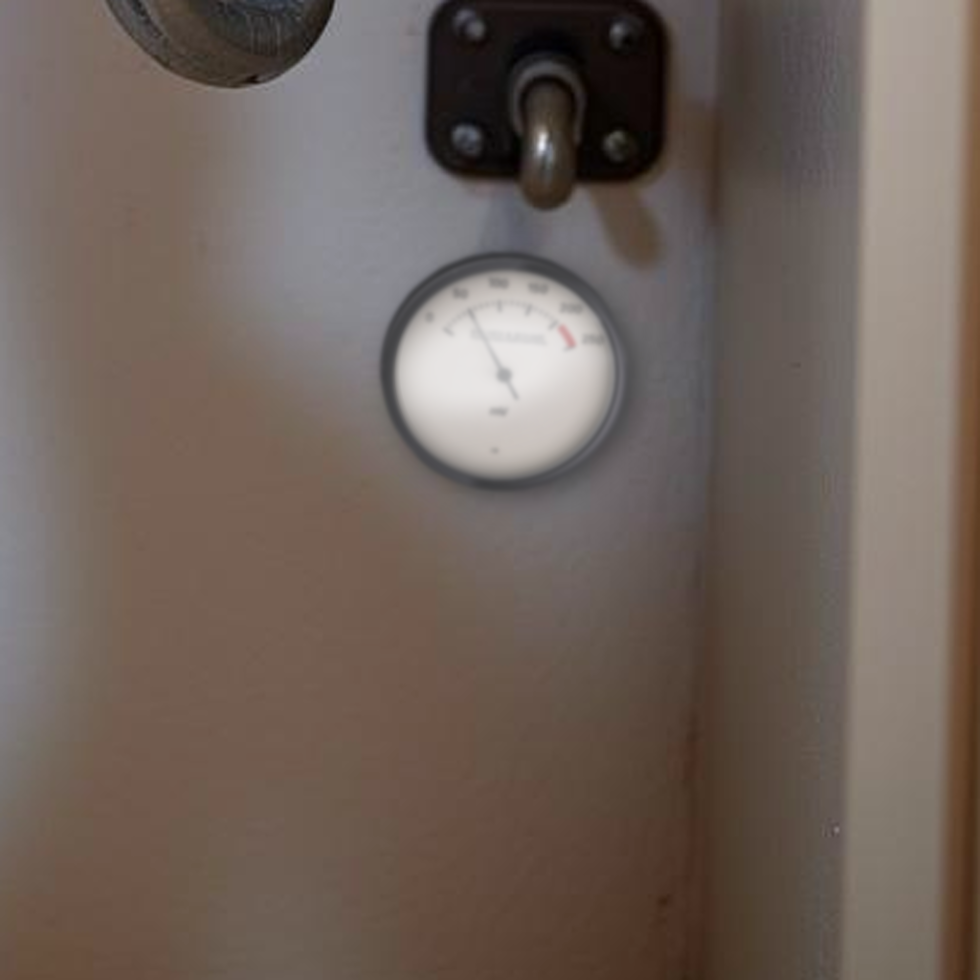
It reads 50 mV
